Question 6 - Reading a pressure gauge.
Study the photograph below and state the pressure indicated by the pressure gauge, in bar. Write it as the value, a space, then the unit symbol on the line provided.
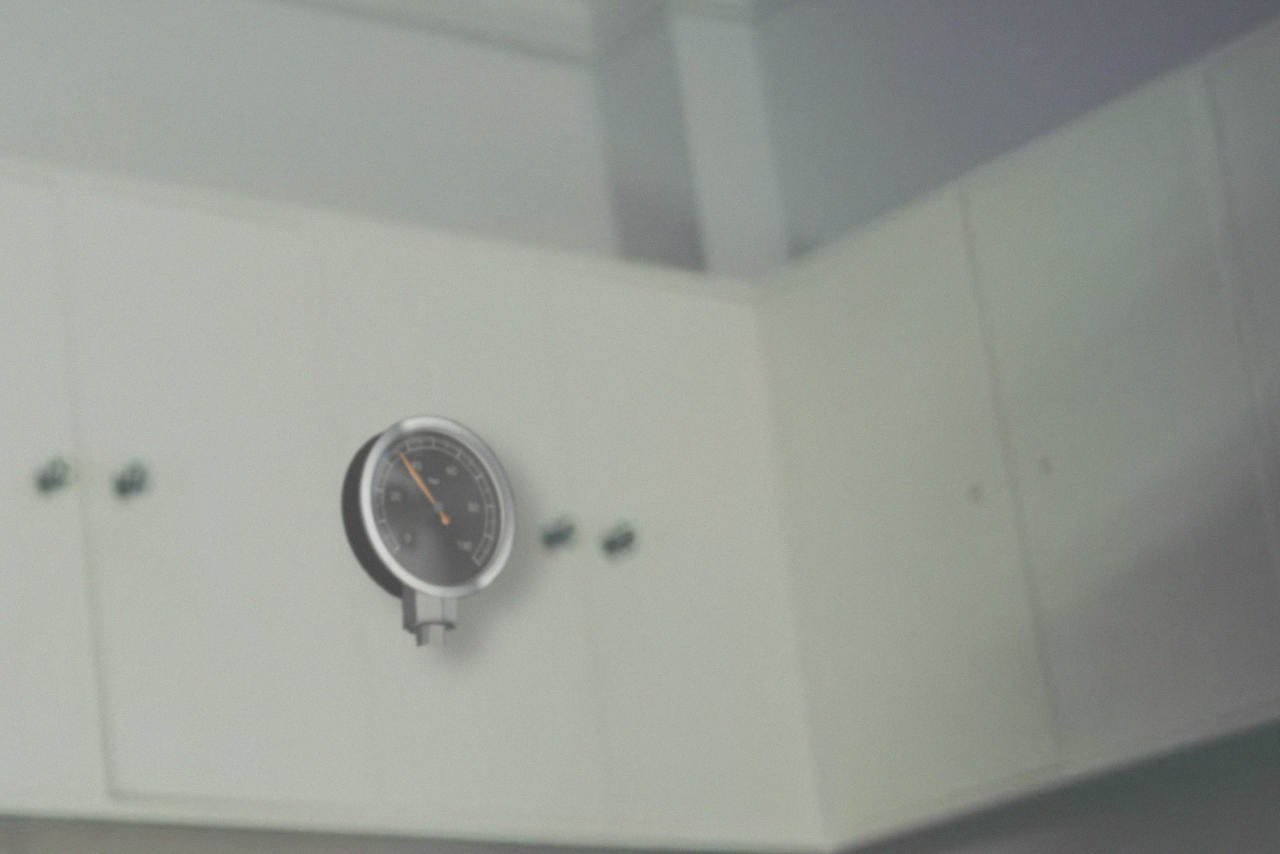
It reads 35 bar
